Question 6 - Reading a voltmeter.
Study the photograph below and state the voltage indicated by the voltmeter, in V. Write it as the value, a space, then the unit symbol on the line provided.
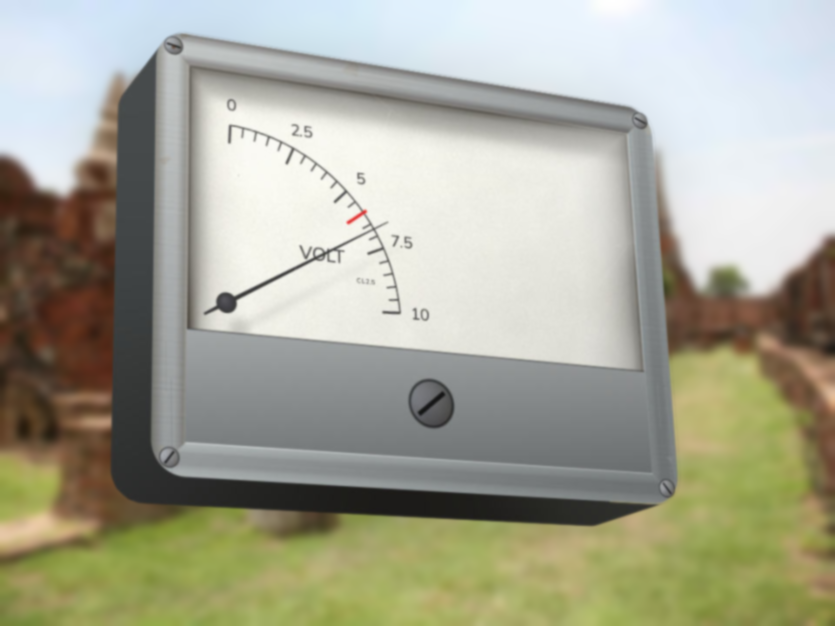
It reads 6.75 V
